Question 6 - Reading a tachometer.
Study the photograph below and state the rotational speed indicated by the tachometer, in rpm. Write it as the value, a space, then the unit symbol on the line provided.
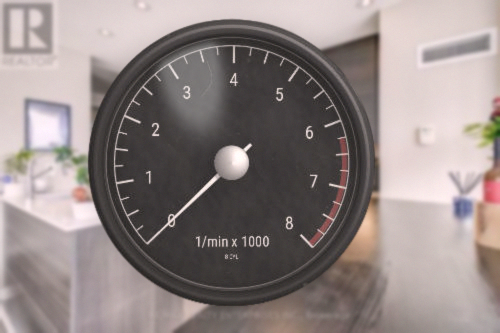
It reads 0 rpm
